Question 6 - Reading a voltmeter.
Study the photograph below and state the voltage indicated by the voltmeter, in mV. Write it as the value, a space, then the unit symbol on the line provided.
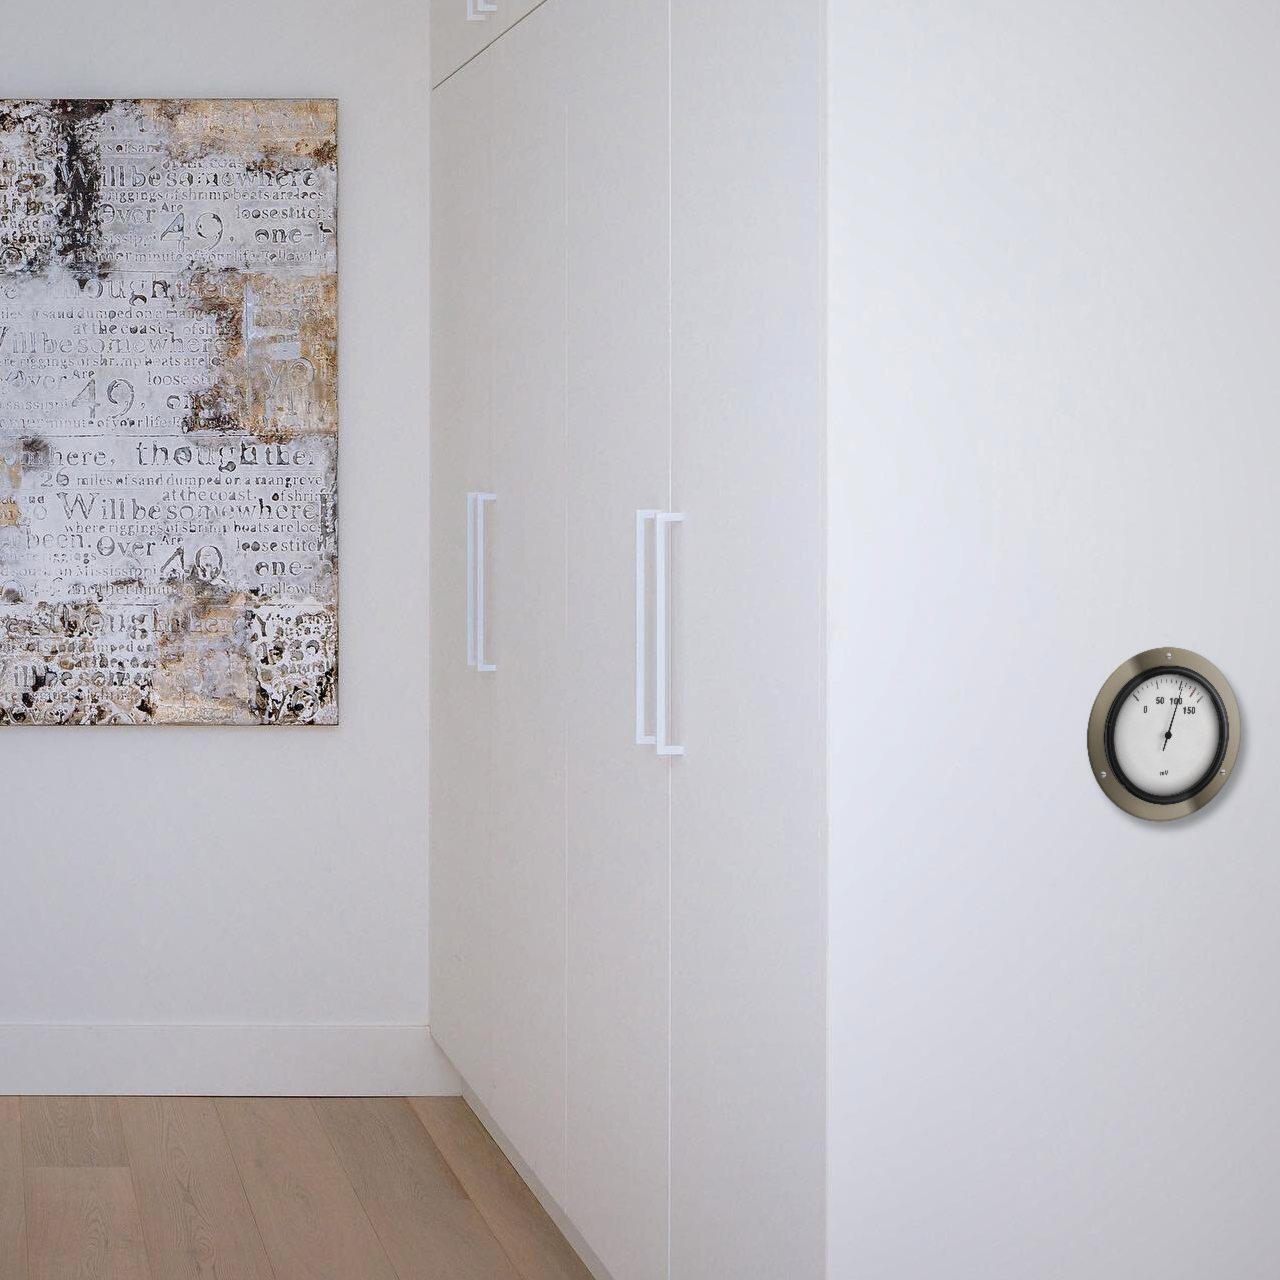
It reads 100 mV
